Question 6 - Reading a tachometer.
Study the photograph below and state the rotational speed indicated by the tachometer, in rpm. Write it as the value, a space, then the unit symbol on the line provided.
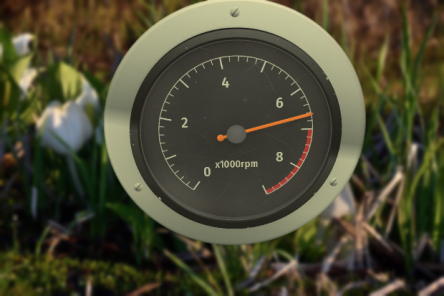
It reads 6600 rpm
